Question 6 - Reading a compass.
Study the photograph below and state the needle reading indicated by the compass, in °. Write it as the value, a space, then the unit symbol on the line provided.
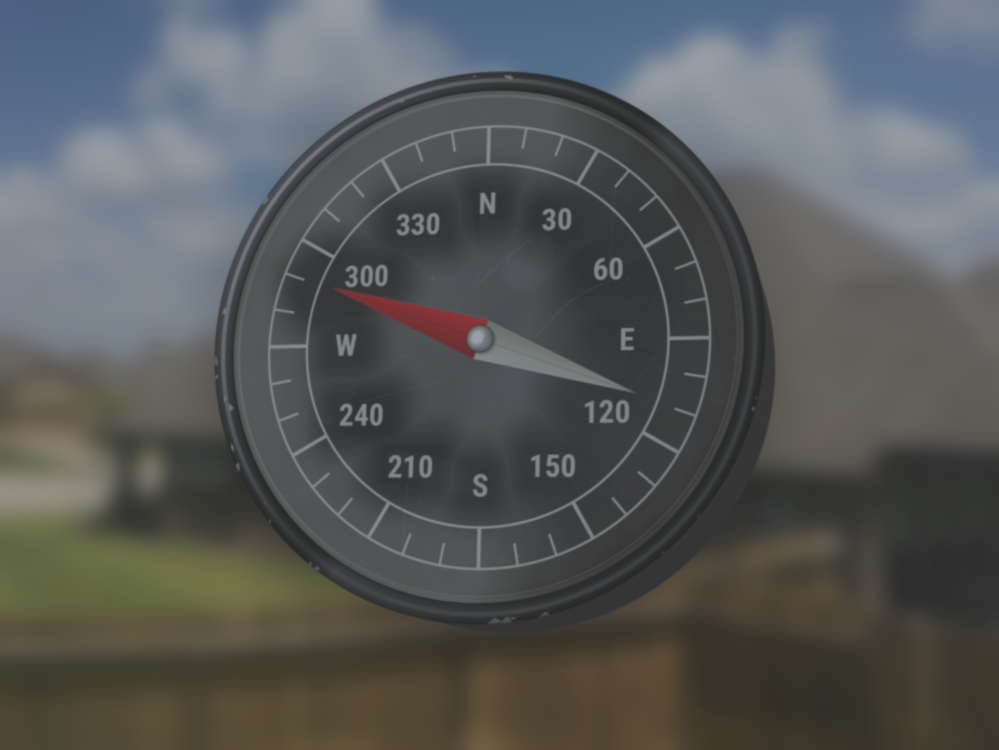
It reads 290 °
